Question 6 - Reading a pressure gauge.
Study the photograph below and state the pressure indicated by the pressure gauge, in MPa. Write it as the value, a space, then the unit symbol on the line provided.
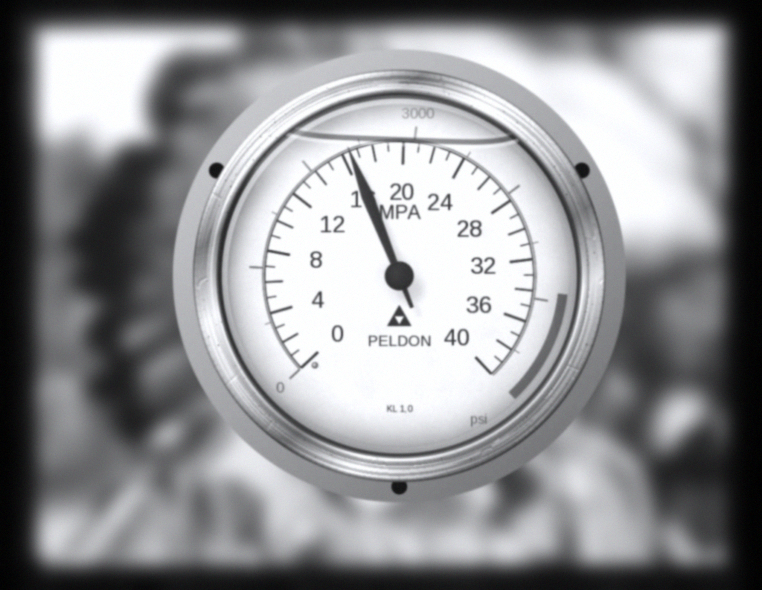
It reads 16.5 MPa
